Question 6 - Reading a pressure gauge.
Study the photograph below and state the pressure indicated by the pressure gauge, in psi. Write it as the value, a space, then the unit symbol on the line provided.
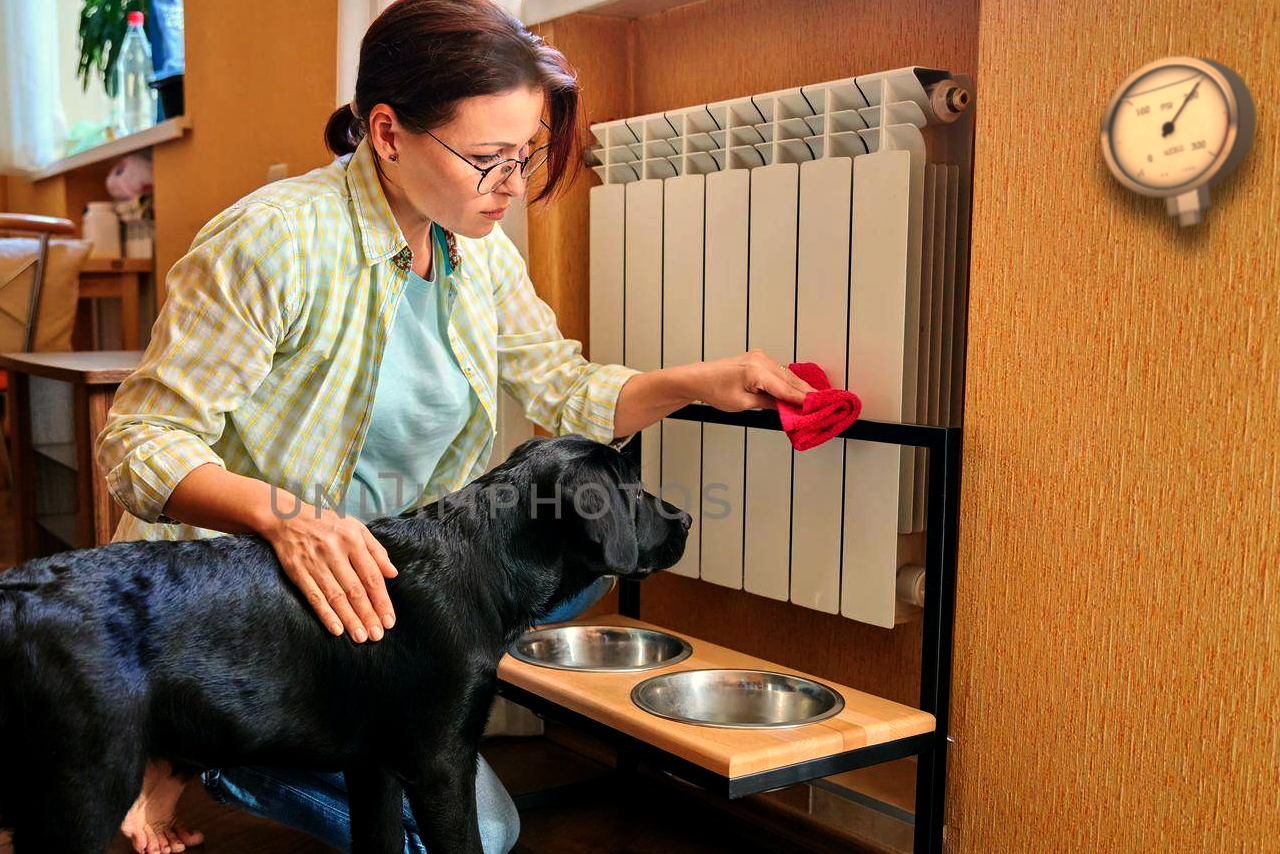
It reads 200 psi
